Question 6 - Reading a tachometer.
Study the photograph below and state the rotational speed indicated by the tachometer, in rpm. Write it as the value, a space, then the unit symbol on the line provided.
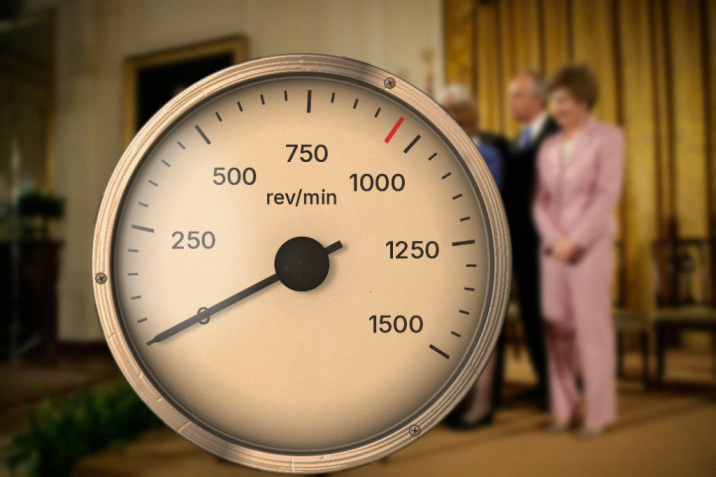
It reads 0 rpm
